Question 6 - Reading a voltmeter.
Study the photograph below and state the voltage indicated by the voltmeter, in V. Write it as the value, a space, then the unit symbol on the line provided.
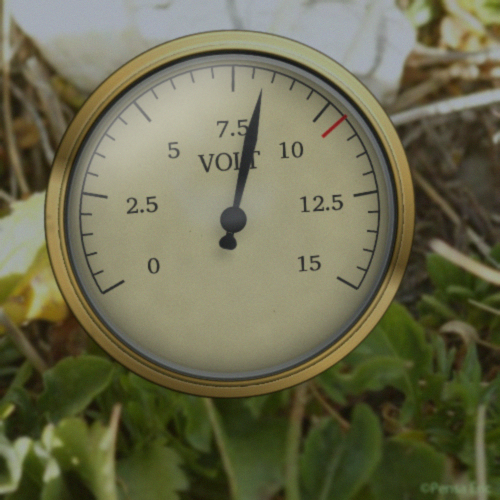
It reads 8.25 V
